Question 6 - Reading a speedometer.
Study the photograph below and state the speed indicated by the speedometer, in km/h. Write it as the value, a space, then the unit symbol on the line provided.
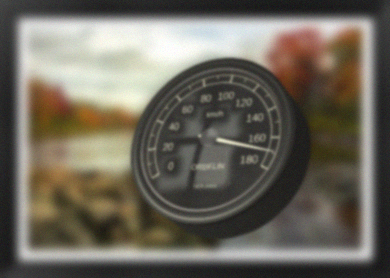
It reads 170 km/h
